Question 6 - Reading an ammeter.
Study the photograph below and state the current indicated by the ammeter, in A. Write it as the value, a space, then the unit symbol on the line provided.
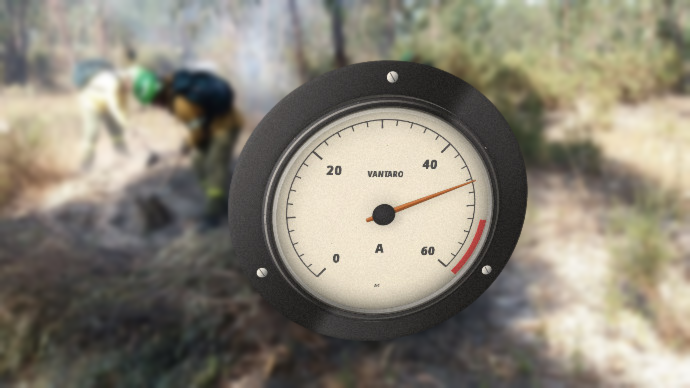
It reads 46 A
